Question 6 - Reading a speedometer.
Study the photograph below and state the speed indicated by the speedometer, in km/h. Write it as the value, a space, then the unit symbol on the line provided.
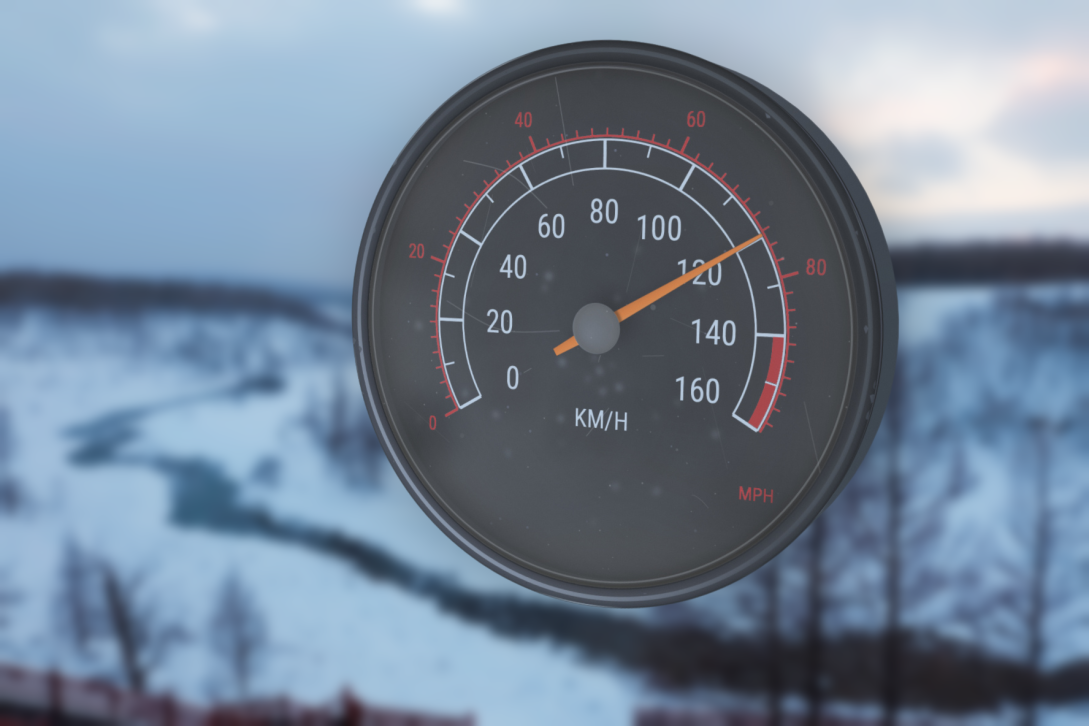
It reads 120 km/h
